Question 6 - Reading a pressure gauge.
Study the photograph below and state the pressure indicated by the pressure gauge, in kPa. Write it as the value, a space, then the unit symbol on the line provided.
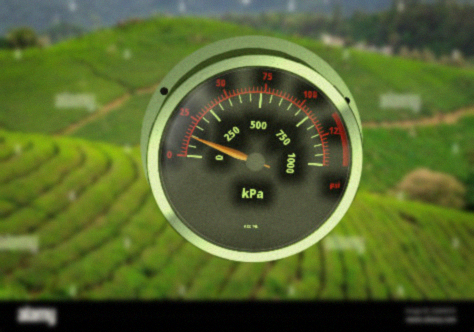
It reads 100 kPa
